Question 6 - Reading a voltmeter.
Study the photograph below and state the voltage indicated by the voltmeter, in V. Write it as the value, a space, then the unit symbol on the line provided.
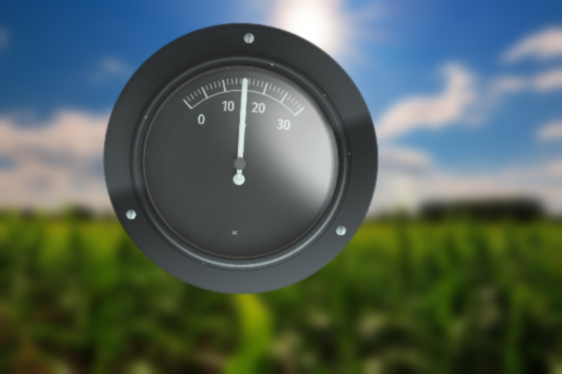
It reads 15 V
